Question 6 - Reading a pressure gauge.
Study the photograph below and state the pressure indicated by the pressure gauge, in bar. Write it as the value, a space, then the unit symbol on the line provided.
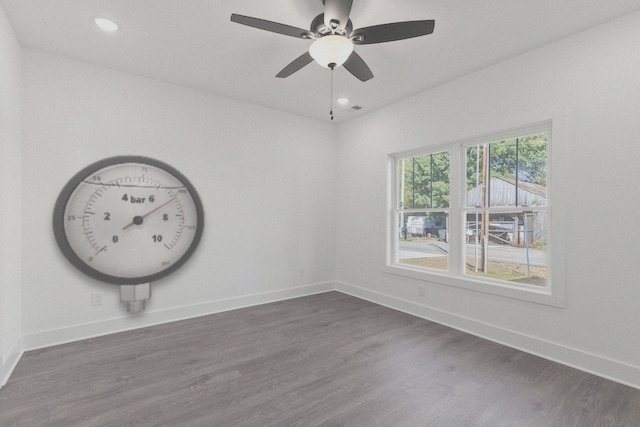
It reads 7 bar
